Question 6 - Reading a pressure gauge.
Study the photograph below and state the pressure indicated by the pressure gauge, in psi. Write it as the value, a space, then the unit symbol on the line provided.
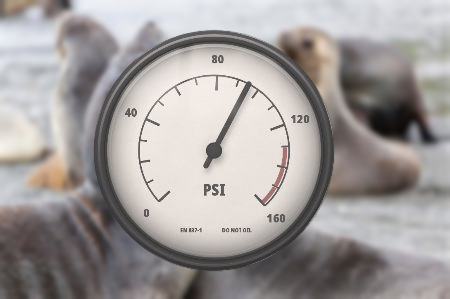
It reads 95 psi
